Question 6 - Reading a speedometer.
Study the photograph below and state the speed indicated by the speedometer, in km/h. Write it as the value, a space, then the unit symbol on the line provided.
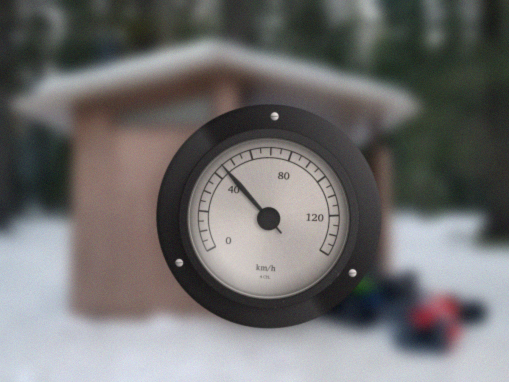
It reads 45 km/h
